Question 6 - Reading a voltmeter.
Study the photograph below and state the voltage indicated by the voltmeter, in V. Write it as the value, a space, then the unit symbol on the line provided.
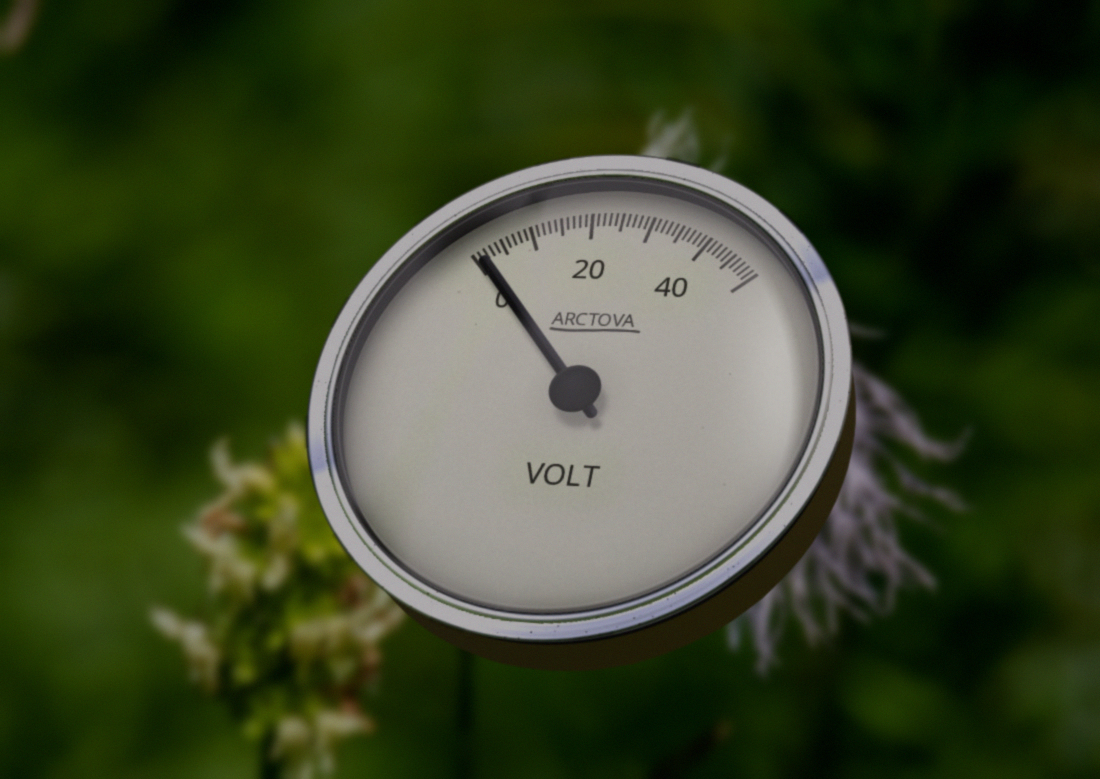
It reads 1 V
